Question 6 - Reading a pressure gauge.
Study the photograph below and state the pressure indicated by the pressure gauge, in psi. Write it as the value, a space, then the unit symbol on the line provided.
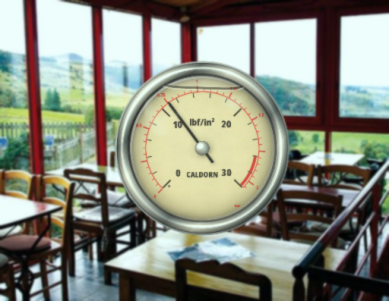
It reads 11 psi
